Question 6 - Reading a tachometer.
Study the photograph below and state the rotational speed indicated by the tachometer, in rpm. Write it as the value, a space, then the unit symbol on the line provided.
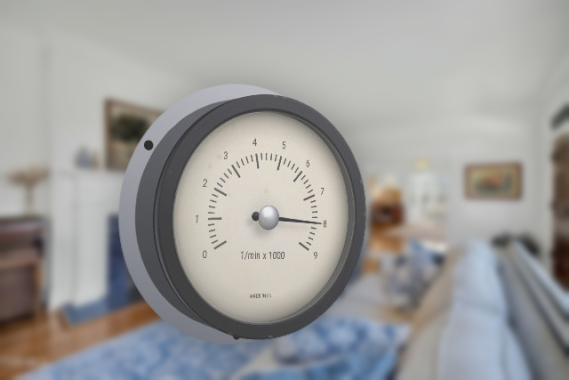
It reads 8000 rpm
